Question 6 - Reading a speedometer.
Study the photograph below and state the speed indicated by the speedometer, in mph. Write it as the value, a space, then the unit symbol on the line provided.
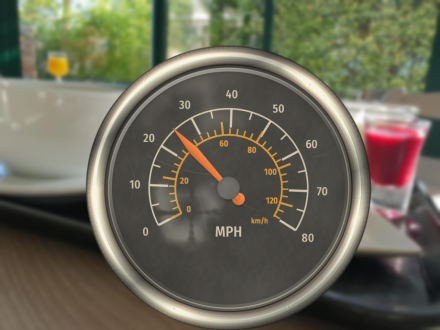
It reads 25 mph
